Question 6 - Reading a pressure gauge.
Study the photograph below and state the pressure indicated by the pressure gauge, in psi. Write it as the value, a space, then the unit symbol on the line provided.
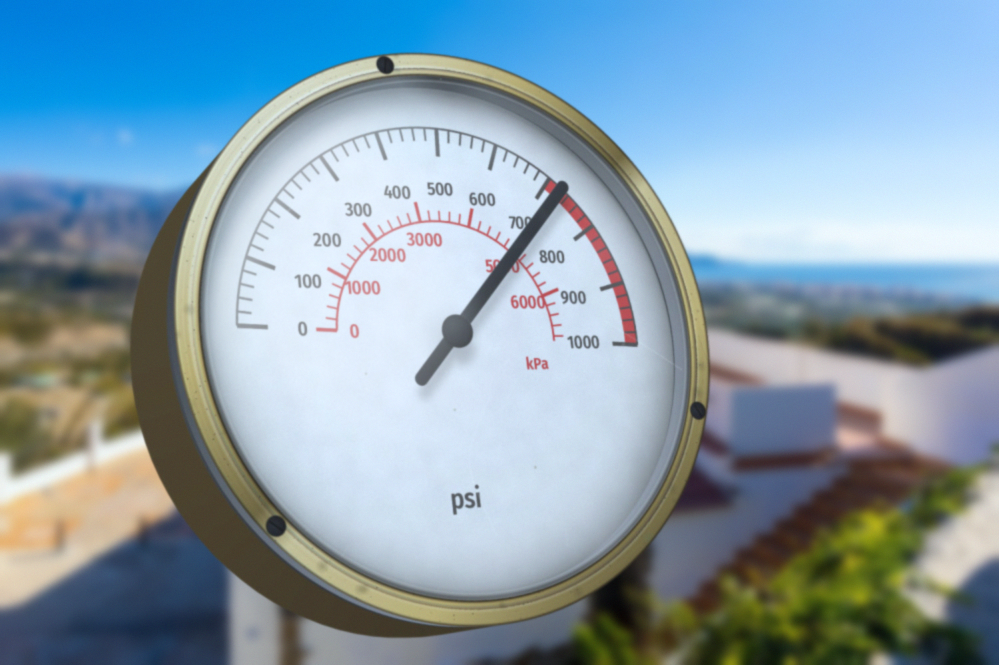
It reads 720 psi
